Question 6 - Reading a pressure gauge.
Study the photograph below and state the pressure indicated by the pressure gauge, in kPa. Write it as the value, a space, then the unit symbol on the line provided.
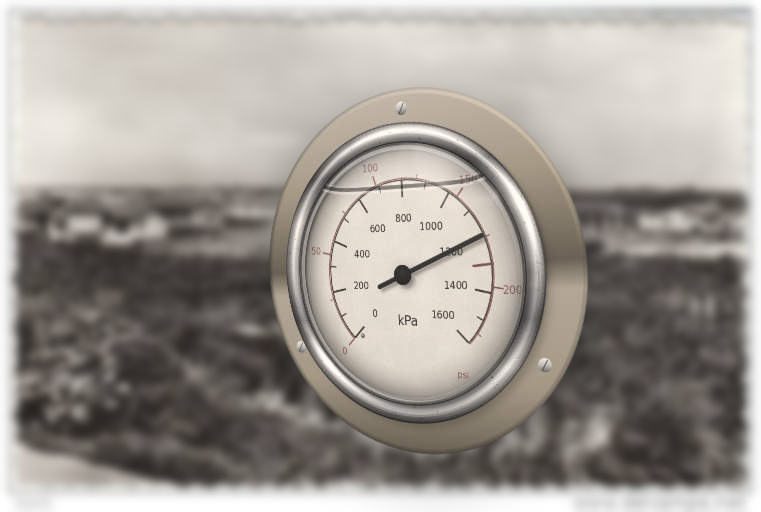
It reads 1200 kPa
